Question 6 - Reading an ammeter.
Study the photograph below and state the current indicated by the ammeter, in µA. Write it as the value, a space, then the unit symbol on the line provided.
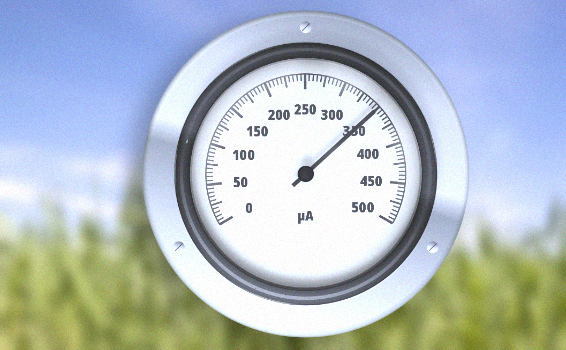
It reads 350 µA
